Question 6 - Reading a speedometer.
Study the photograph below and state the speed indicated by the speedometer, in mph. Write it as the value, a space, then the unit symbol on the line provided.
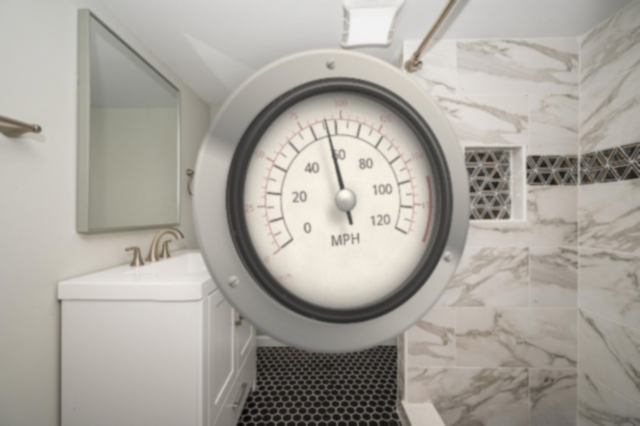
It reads 55 mph
